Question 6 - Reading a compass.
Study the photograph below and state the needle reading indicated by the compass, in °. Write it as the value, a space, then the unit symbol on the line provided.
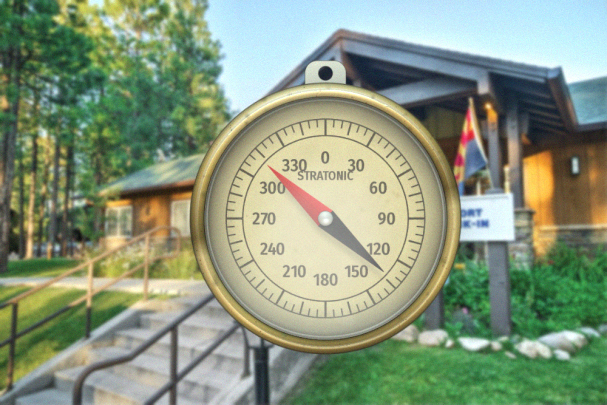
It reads 312.5 °
